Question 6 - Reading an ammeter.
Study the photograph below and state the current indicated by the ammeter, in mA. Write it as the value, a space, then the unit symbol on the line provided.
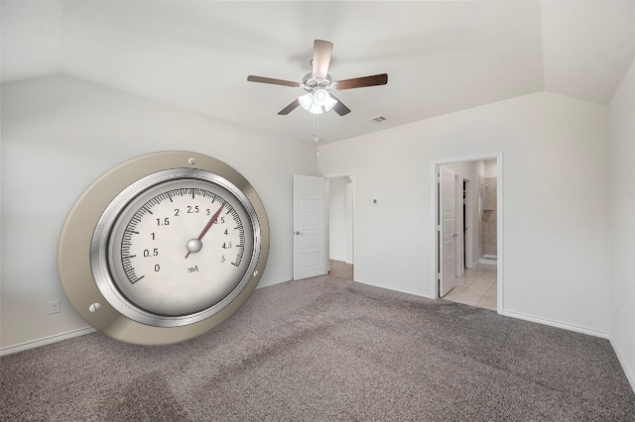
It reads 3.25 mA
